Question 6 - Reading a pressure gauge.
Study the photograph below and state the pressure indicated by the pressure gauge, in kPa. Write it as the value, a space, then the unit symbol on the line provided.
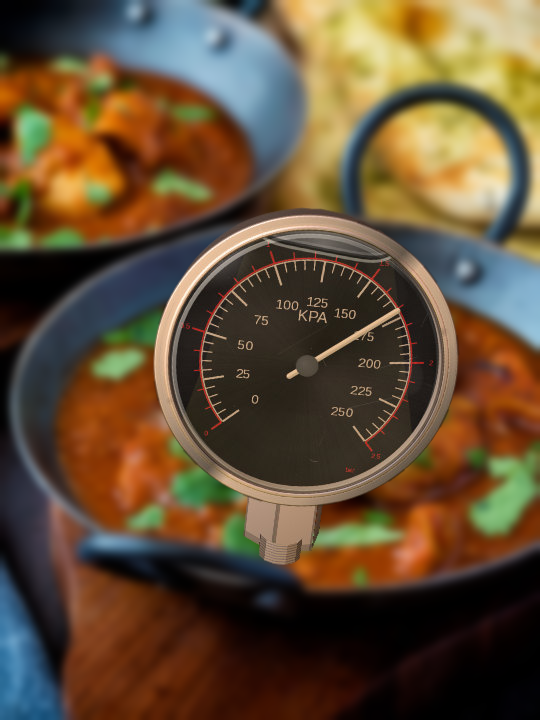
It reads 170 kPa
